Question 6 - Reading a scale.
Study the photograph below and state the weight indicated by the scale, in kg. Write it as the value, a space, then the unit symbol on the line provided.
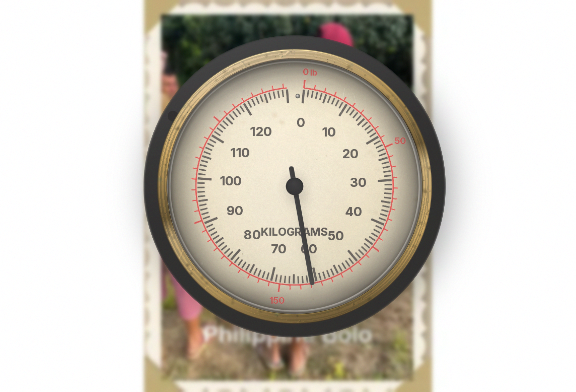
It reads 61 kg
